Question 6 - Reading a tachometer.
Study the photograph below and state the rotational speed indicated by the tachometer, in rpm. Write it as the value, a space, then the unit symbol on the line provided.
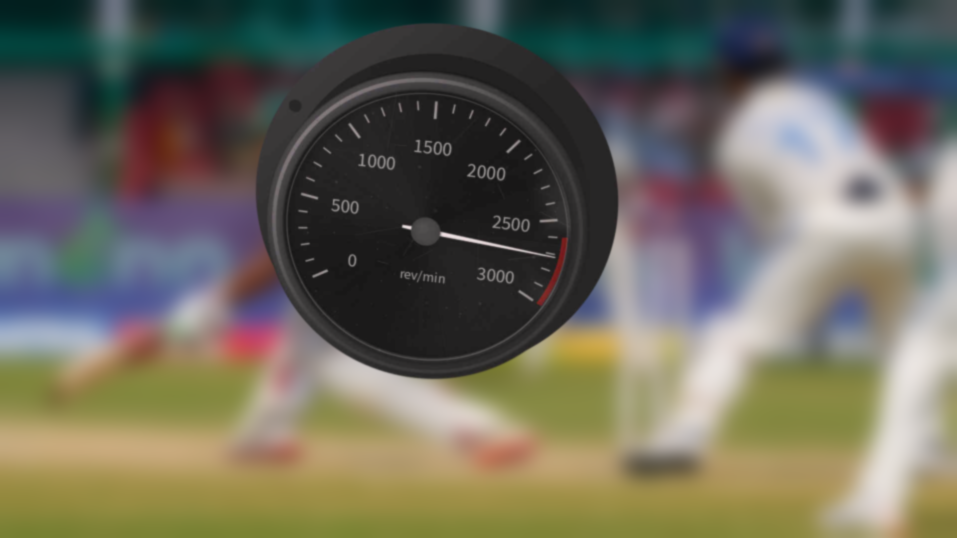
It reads 2700 rpm
